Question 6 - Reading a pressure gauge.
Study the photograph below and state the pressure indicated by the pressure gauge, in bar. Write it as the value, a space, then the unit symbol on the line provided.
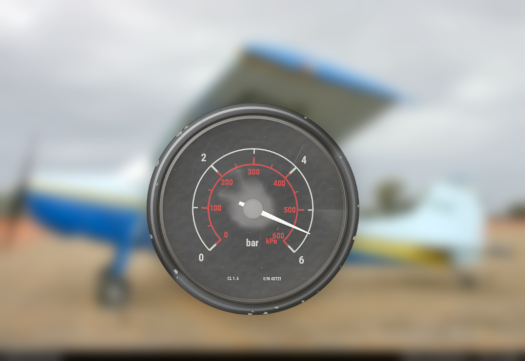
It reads 5.5 bar
